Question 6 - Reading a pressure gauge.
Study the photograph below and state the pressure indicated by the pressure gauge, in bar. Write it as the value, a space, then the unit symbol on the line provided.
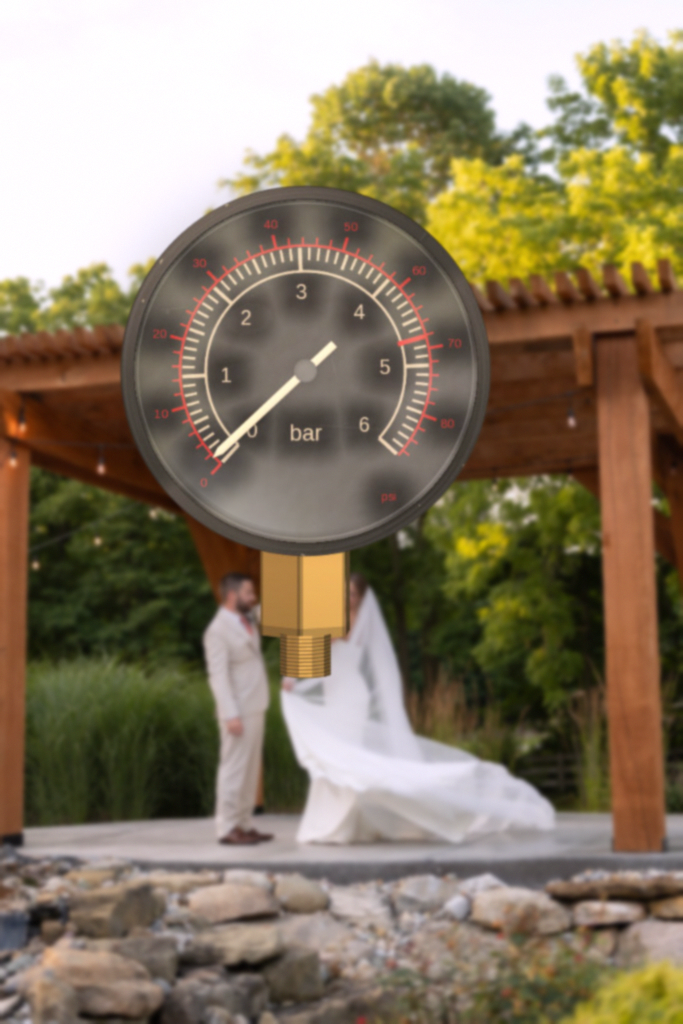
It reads 0.1 bar
